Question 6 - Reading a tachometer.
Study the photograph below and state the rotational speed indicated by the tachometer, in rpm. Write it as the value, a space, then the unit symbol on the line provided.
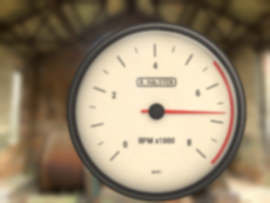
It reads 6750 rpm
